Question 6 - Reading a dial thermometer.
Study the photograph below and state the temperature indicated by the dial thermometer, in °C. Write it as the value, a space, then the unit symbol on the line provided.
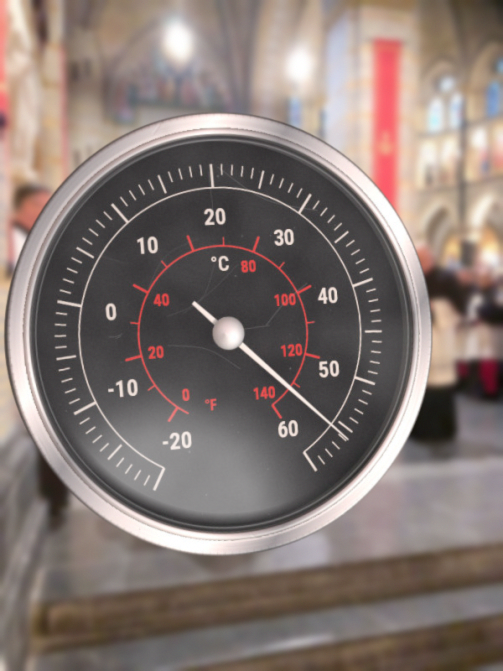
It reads 56 °C
